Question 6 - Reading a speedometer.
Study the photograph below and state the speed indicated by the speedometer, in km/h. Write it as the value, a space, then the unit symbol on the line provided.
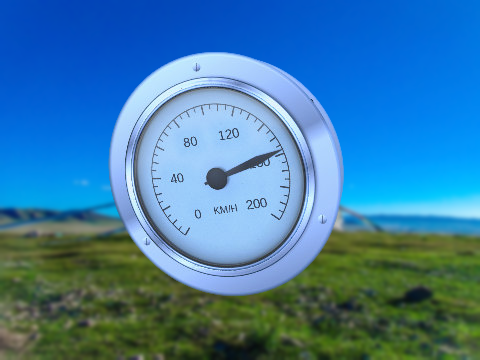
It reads 157.5 km/h
